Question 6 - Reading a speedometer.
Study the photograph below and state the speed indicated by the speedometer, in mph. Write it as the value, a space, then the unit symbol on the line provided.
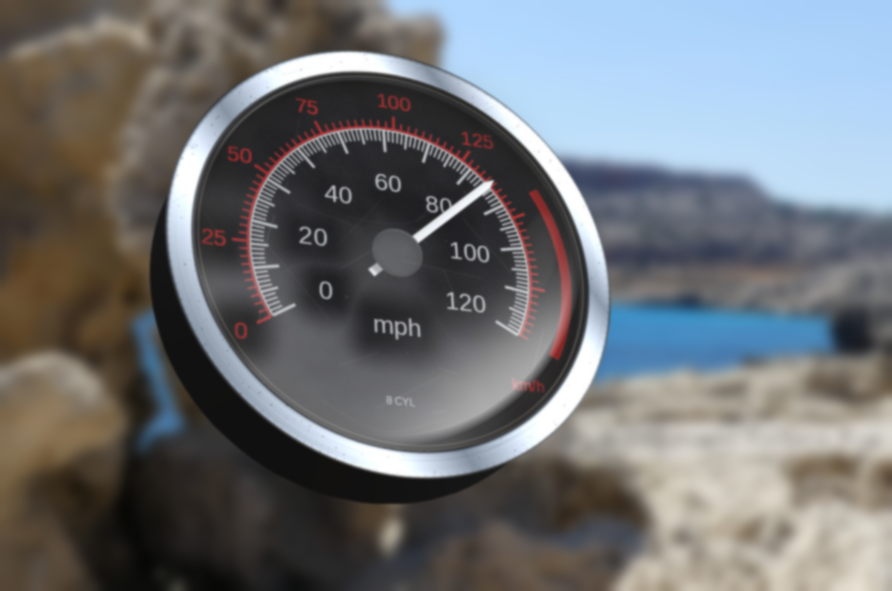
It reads 85 mph
